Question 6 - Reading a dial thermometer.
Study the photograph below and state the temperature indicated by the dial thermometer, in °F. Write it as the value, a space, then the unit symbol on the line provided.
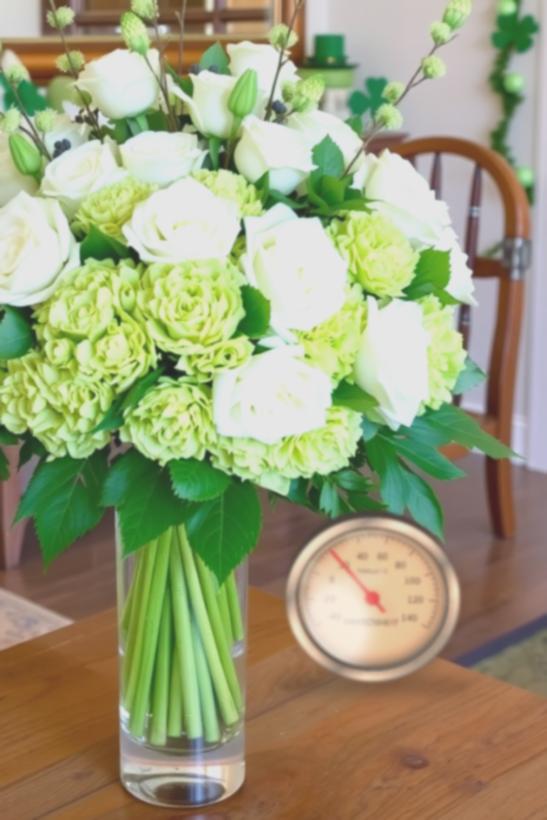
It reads 20 °F
